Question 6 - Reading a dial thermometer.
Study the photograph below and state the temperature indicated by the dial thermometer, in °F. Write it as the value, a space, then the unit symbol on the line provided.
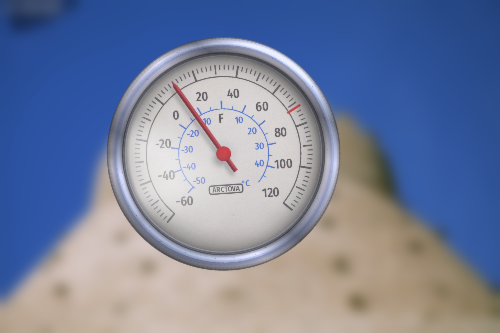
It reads 10 °F
